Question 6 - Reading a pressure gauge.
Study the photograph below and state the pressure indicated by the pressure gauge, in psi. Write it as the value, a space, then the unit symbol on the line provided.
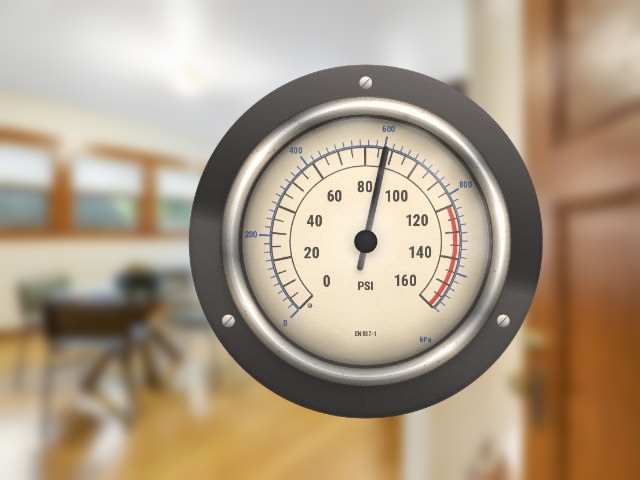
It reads 87.5 psi
